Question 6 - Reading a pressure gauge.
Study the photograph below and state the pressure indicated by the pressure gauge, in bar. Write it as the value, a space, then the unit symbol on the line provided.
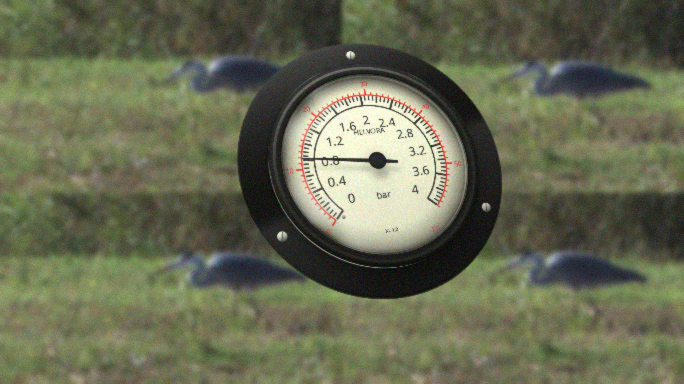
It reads 0.8 bar
